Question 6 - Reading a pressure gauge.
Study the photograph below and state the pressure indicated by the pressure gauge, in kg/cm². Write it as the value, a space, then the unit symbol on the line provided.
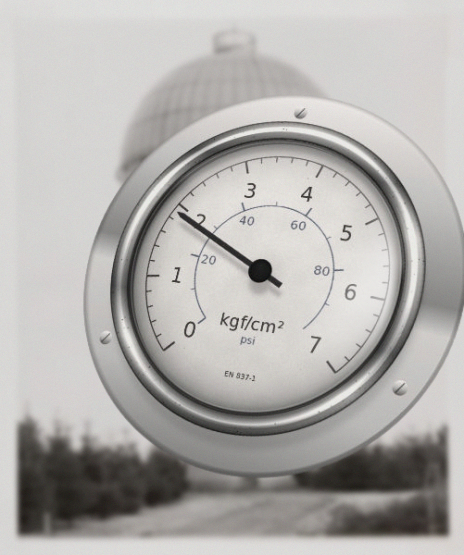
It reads 1.9 kg/cm²
